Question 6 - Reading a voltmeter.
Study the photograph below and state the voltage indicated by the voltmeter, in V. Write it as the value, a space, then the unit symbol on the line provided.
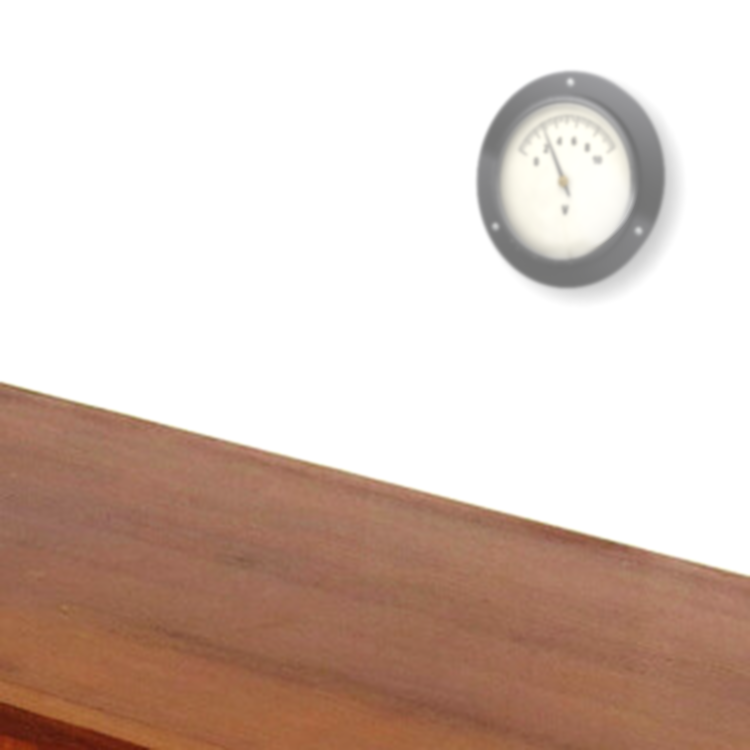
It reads 3 V
